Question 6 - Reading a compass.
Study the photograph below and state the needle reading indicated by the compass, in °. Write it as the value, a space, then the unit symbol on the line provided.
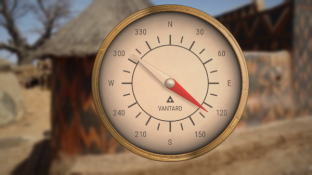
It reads 127.5 °
